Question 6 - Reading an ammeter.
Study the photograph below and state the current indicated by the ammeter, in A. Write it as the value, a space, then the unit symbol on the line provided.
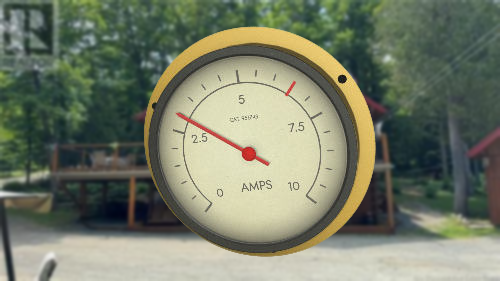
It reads 3 A
